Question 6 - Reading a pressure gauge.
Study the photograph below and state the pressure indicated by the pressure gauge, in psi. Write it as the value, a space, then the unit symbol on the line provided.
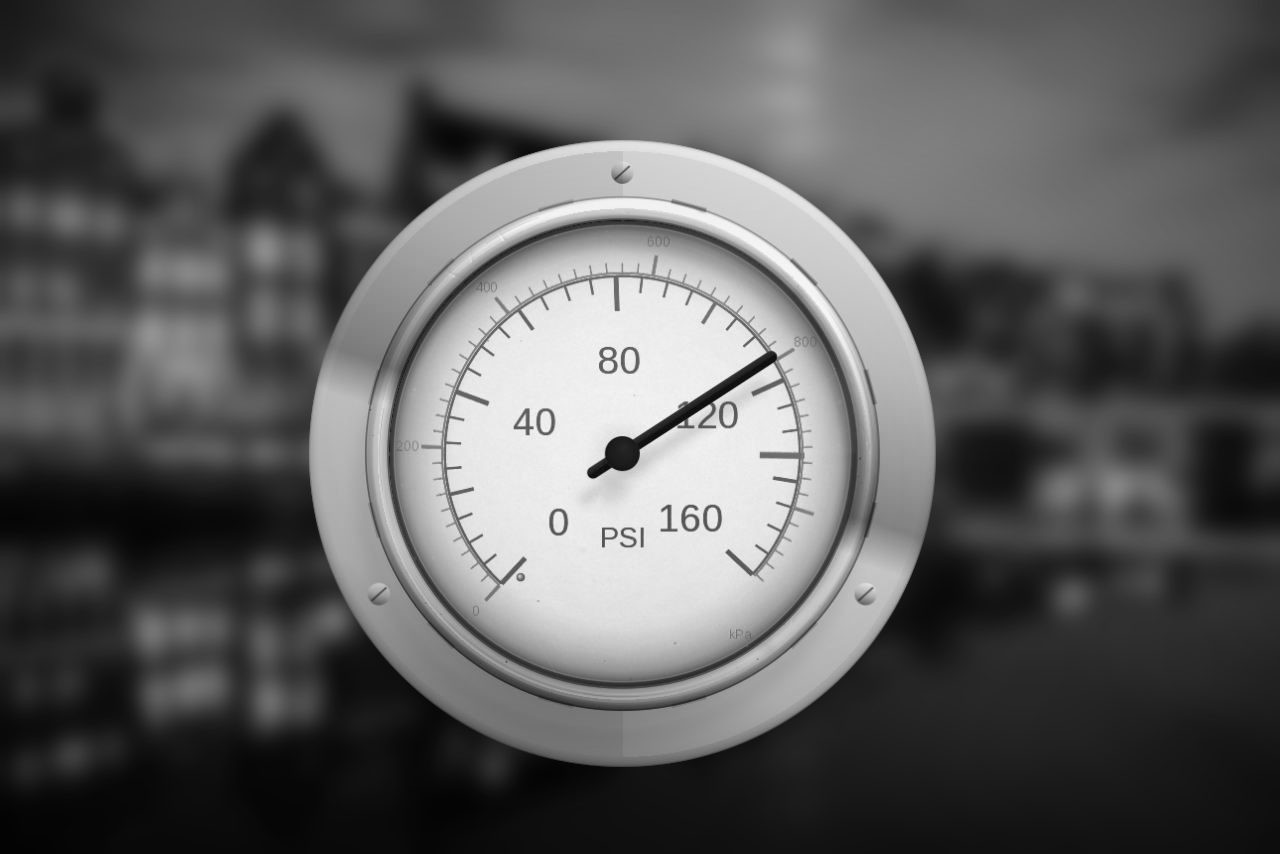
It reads 115 psi
